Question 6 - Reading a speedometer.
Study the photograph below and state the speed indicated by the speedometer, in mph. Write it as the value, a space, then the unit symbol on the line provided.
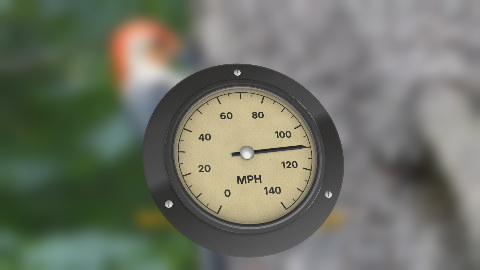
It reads 110 mph
